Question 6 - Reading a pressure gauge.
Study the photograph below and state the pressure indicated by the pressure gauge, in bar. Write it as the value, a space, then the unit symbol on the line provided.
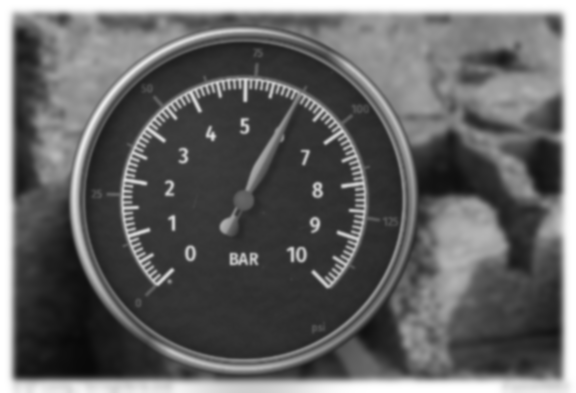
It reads 6 bar
